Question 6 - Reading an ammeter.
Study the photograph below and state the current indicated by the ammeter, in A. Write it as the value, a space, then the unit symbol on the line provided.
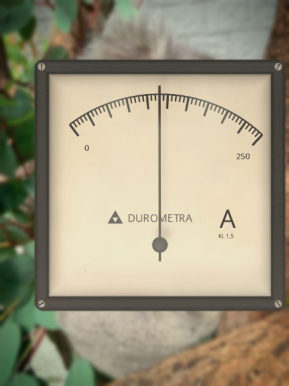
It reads 115 A
